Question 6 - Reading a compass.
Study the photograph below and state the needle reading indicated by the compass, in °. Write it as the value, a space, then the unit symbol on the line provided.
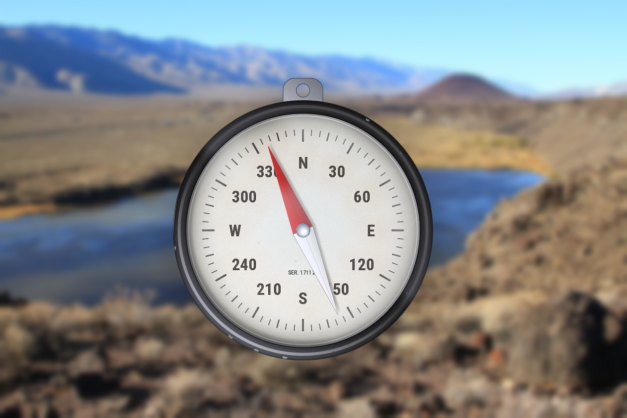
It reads 337.5 °
